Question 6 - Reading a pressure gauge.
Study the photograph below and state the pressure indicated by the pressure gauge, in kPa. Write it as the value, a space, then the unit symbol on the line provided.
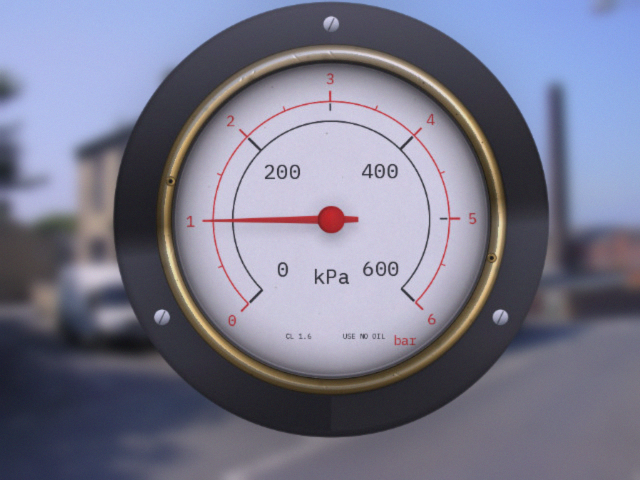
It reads 100 kPa
